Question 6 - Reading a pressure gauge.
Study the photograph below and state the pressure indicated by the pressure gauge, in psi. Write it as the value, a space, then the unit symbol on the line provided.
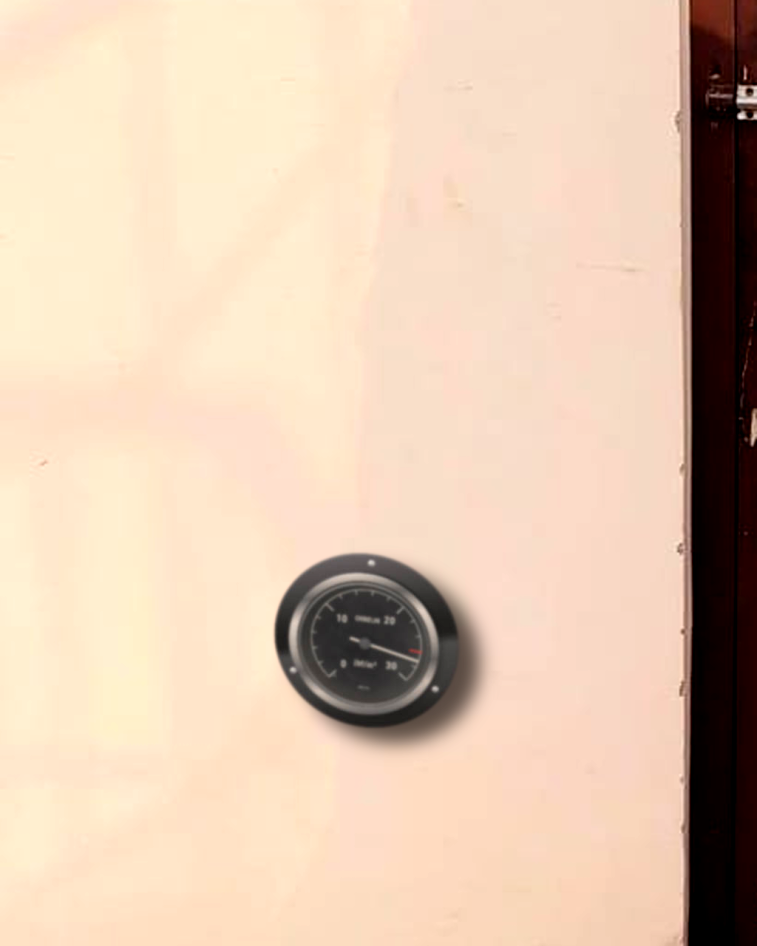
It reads 27 psi
